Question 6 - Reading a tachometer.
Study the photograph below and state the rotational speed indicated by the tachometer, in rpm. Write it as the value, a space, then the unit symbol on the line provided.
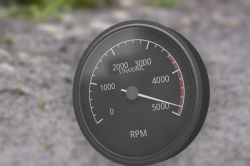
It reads 4800 rpm
